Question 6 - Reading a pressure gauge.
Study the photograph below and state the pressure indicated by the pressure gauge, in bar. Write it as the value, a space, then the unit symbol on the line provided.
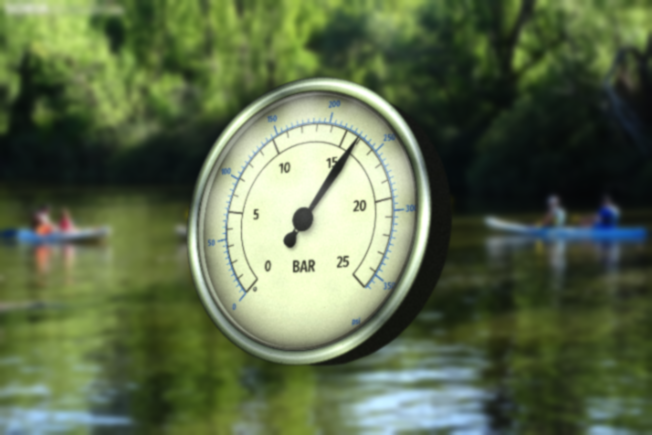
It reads 16 bar
